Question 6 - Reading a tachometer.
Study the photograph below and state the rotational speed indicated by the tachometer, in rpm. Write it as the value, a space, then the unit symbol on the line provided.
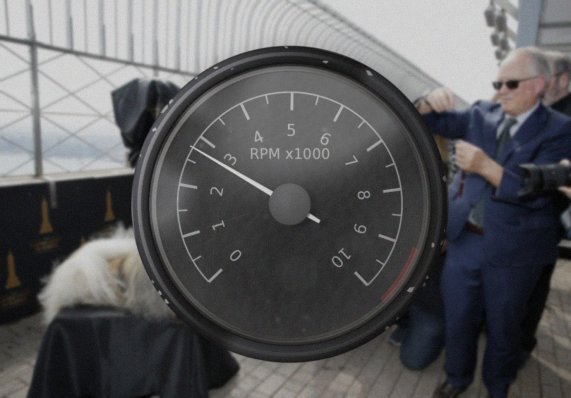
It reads 2750 rpm
